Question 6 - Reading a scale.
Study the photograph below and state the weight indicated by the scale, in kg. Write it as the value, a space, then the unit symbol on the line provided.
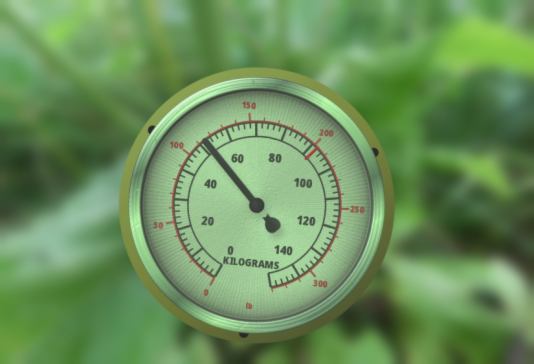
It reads 52 kg
